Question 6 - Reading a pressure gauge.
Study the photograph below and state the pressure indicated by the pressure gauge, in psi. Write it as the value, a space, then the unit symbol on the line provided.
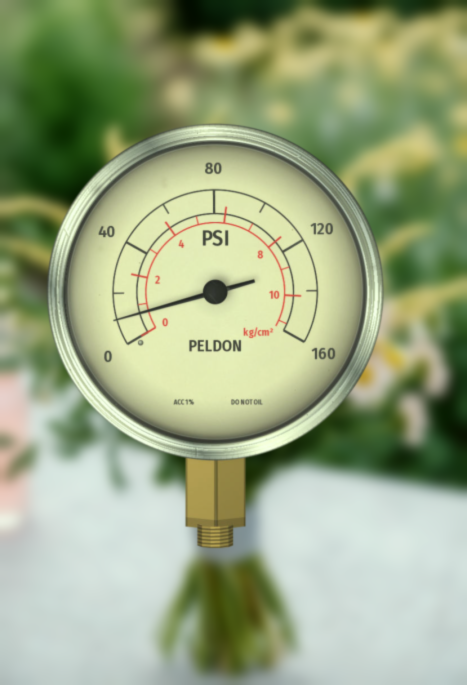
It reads 10 psi
